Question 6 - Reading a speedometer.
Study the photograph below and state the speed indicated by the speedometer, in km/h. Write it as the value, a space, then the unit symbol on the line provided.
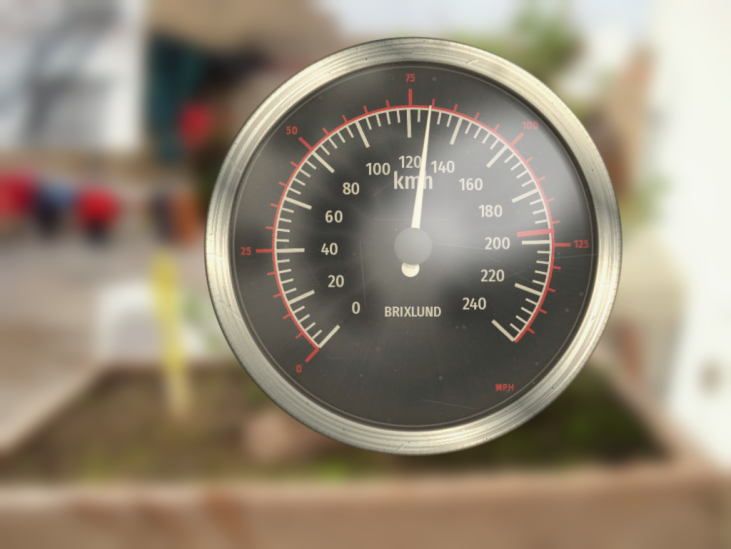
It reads 128 km/h
